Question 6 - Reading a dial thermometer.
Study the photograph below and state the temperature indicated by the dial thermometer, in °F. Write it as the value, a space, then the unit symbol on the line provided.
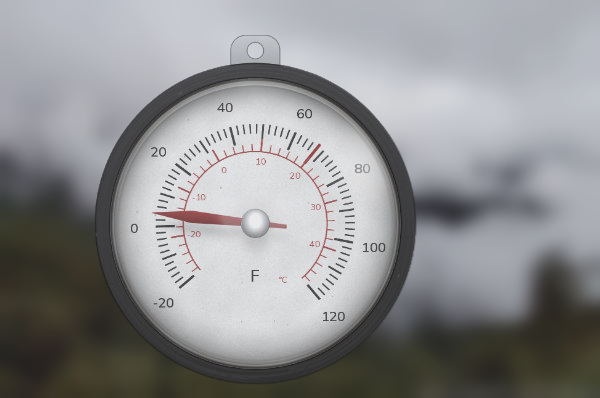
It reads 4 °F
